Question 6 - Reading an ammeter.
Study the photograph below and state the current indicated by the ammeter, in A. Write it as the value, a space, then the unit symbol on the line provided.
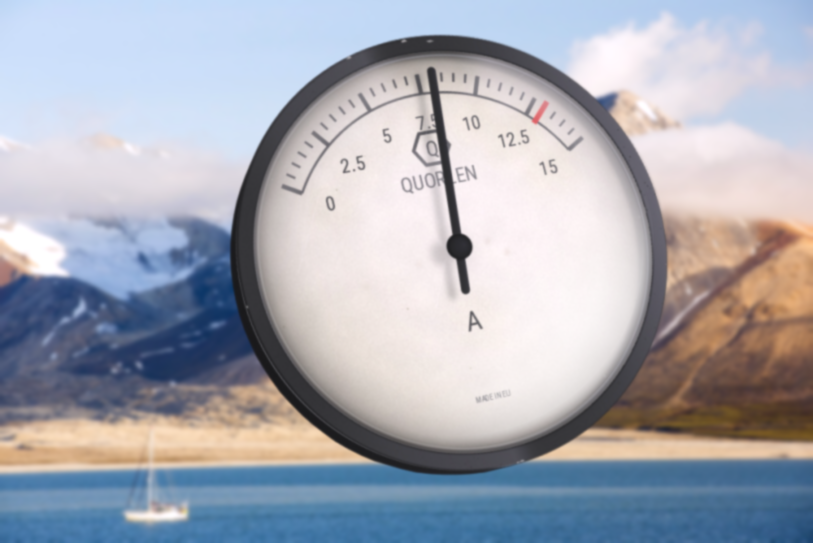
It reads 8 A
